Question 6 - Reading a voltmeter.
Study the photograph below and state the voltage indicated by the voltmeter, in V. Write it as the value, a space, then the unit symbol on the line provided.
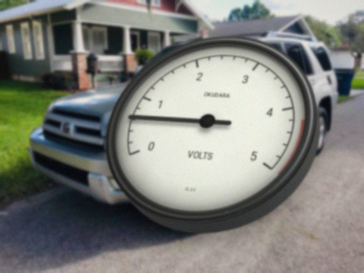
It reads 0.6 V
